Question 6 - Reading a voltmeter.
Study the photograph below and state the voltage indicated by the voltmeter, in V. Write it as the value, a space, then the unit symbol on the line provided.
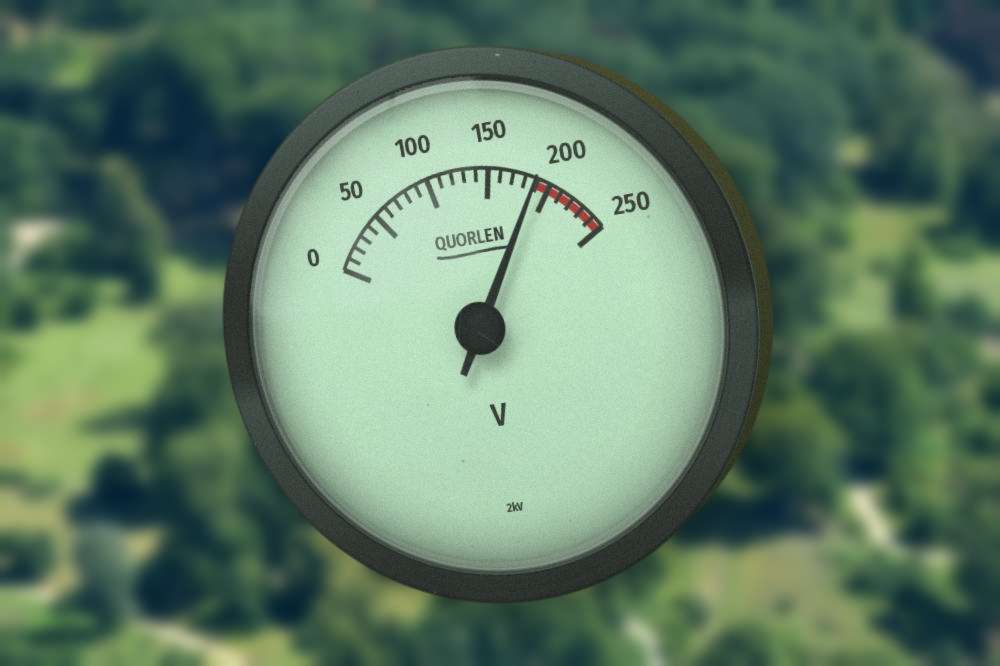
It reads 190 V
